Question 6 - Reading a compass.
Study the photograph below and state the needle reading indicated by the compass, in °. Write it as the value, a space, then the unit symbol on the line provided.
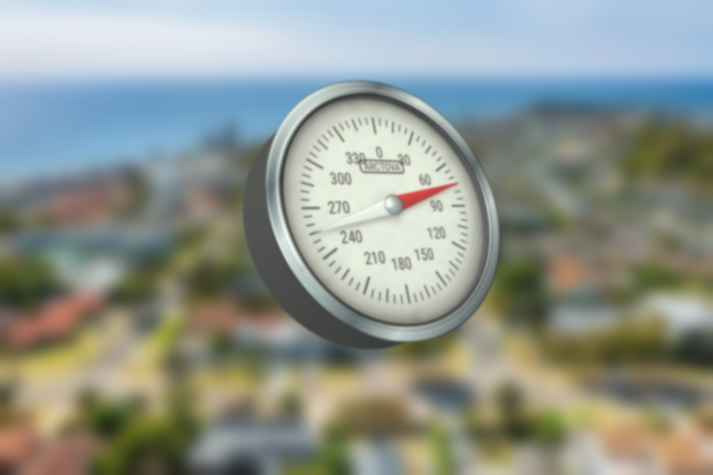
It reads 75 °
